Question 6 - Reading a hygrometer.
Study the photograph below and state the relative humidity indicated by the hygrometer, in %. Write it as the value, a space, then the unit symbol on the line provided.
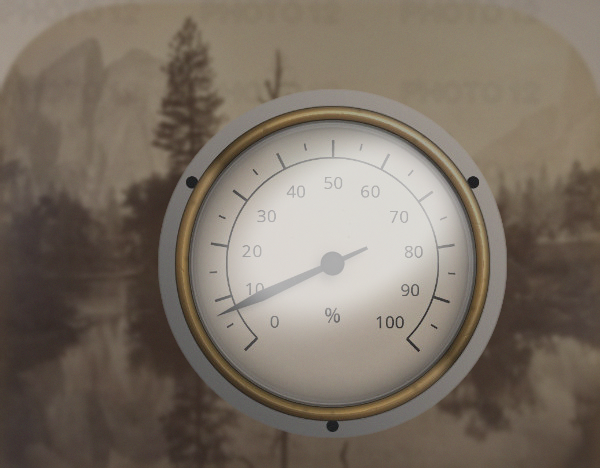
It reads 7.5 %
